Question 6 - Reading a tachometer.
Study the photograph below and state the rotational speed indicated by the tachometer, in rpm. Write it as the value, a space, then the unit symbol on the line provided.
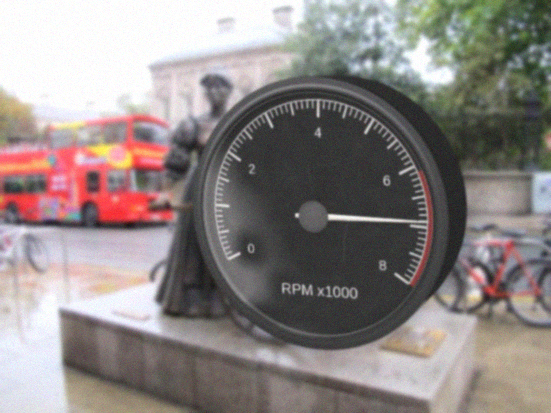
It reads 6900 rpm
